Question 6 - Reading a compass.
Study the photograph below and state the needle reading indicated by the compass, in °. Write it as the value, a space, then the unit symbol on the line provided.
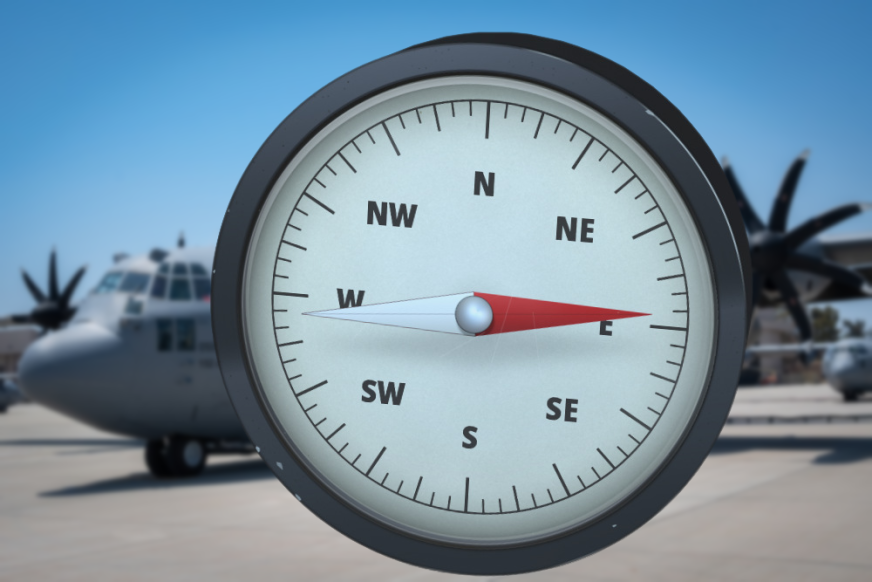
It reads 85 °
